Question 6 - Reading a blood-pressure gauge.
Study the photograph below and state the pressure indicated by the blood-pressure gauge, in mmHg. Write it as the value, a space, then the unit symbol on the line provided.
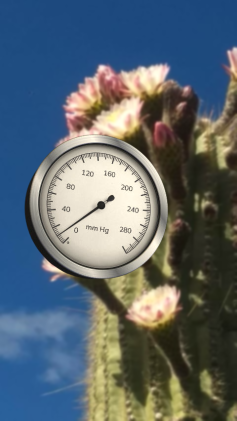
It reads 10 mmHg
